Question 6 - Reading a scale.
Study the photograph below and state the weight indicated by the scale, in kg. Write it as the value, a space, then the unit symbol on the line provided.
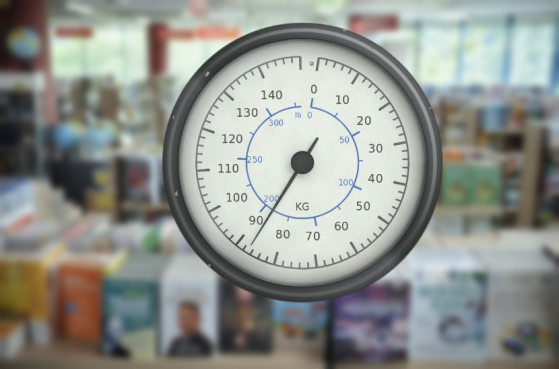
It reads 87 kg
